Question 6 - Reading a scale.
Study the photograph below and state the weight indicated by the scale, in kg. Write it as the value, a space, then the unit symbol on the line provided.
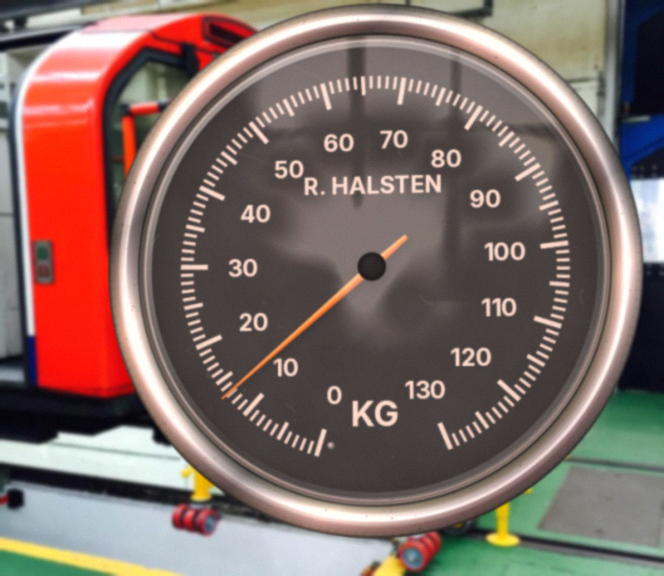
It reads 13 kg
